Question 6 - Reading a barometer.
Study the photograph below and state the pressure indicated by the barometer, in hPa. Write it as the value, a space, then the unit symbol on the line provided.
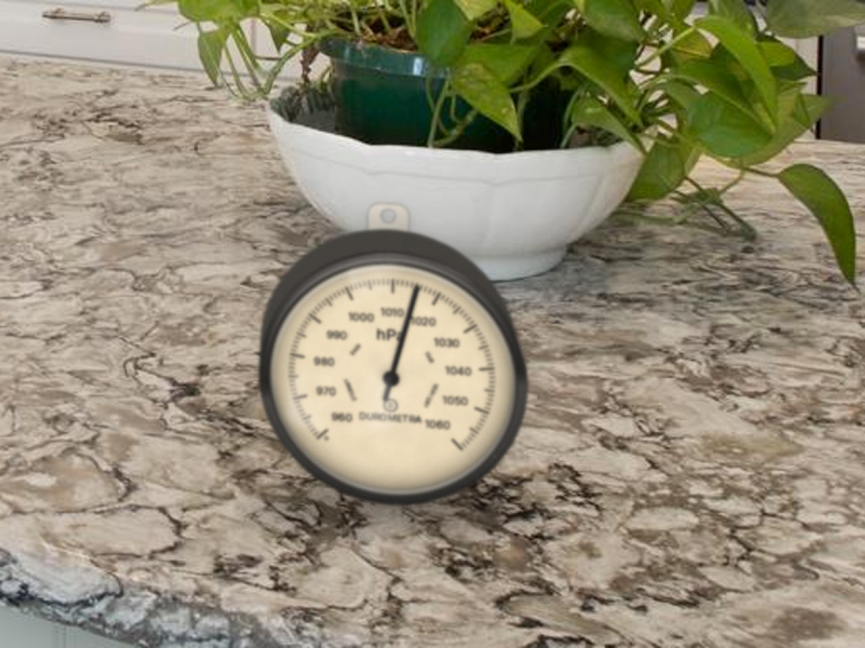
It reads 1015 hPa
